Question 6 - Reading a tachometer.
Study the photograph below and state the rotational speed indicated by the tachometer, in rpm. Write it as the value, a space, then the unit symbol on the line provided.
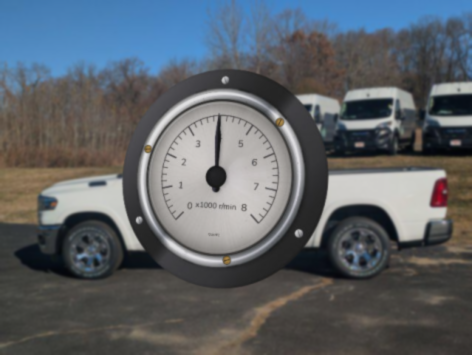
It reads 4000 rpm
